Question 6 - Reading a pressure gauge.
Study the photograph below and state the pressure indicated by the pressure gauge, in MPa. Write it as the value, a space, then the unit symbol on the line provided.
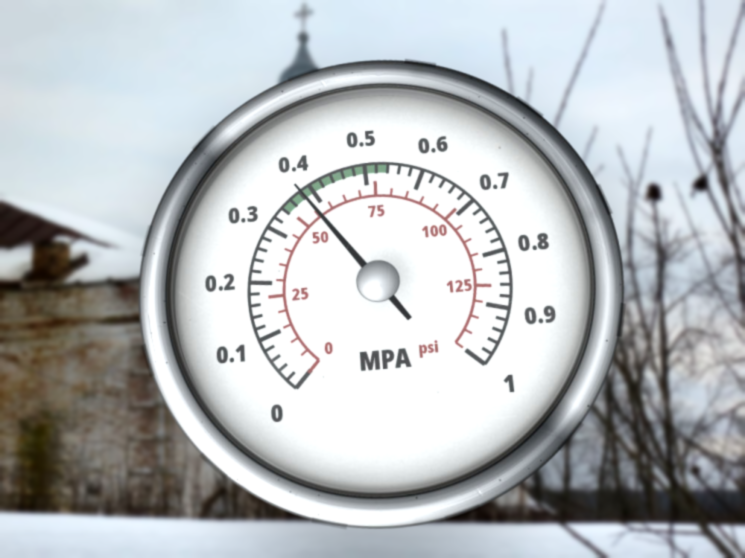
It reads 0.38 MPa
